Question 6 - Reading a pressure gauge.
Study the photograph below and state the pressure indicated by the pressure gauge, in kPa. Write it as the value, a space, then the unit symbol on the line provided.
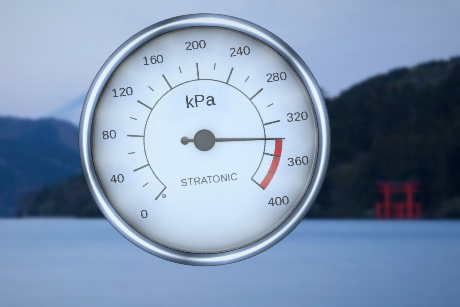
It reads 340 kPa
